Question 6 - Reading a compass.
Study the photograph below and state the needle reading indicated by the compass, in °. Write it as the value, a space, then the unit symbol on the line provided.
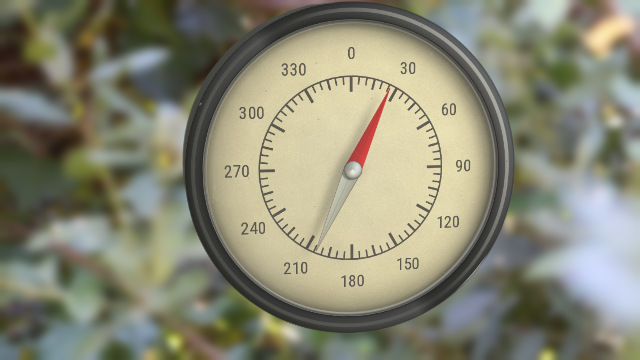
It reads 25 °
